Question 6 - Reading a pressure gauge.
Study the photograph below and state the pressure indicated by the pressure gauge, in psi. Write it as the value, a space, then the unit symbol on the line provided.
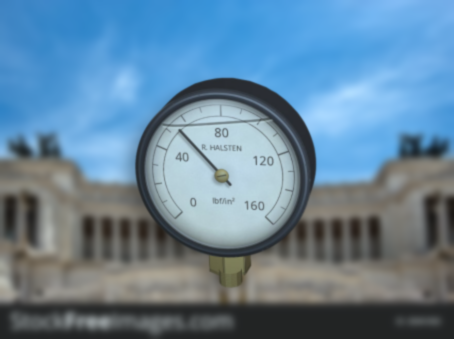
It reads 55 psi
